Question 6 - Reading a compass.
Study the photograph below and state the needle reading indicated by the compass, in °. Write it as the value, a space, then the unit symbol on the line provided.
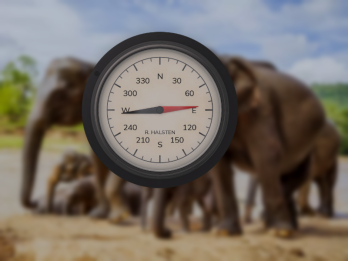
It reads 85 °
